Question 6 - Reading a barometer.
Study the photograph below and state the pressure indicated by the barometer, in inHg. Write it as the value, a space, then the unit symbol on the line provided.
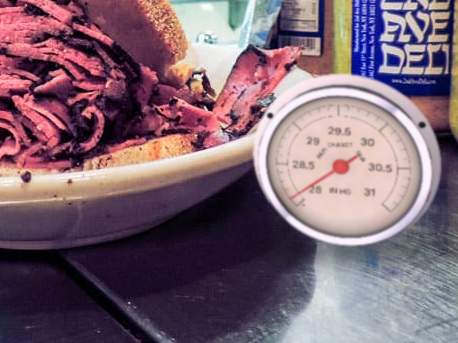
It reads 28.1 inHg
